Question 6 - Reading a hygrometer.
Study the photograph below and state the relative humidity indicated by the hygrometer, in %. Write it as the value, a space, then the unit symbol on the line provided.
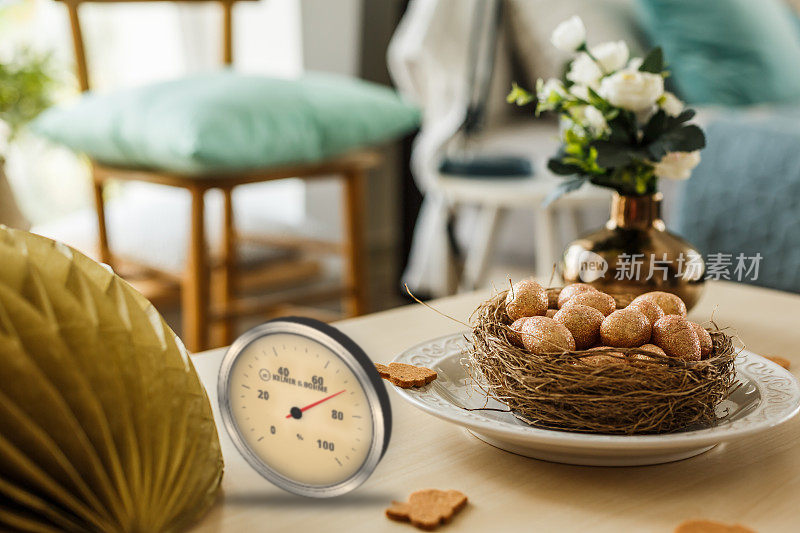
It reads 70 %
